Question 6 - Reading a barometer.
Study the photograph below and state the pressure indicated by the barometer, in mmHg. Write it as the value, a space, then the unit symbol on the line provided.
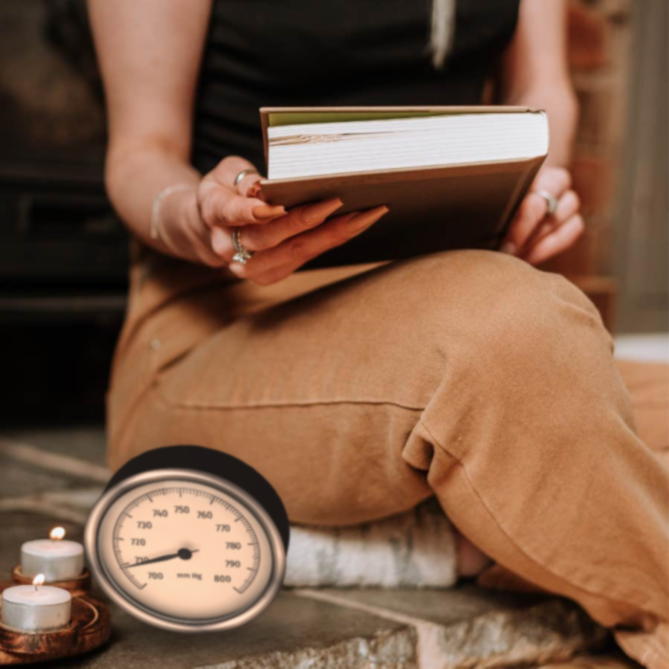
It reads 710 mmHg
